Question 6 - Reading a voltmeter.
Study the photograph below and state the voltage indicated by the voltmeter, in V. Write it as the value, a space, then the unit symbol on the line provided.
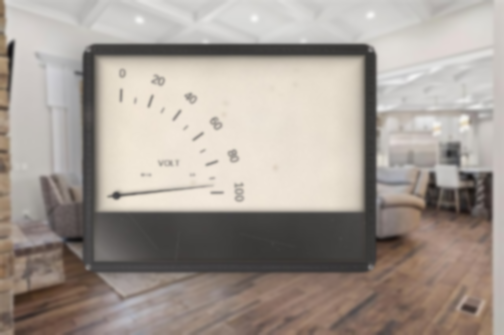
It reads 95 V
